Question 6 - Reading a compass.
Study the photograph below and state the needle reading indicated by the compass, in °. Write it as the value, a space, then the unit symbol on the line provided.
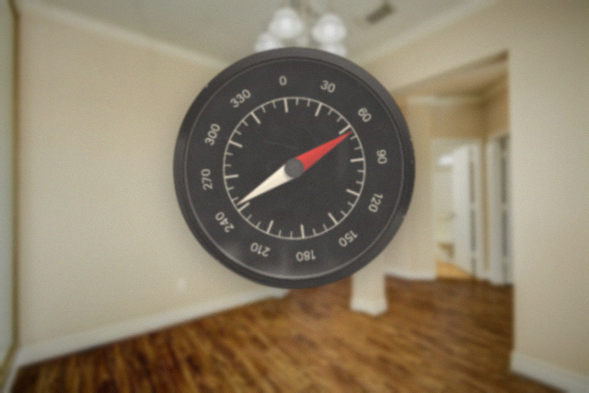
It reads 65 °
